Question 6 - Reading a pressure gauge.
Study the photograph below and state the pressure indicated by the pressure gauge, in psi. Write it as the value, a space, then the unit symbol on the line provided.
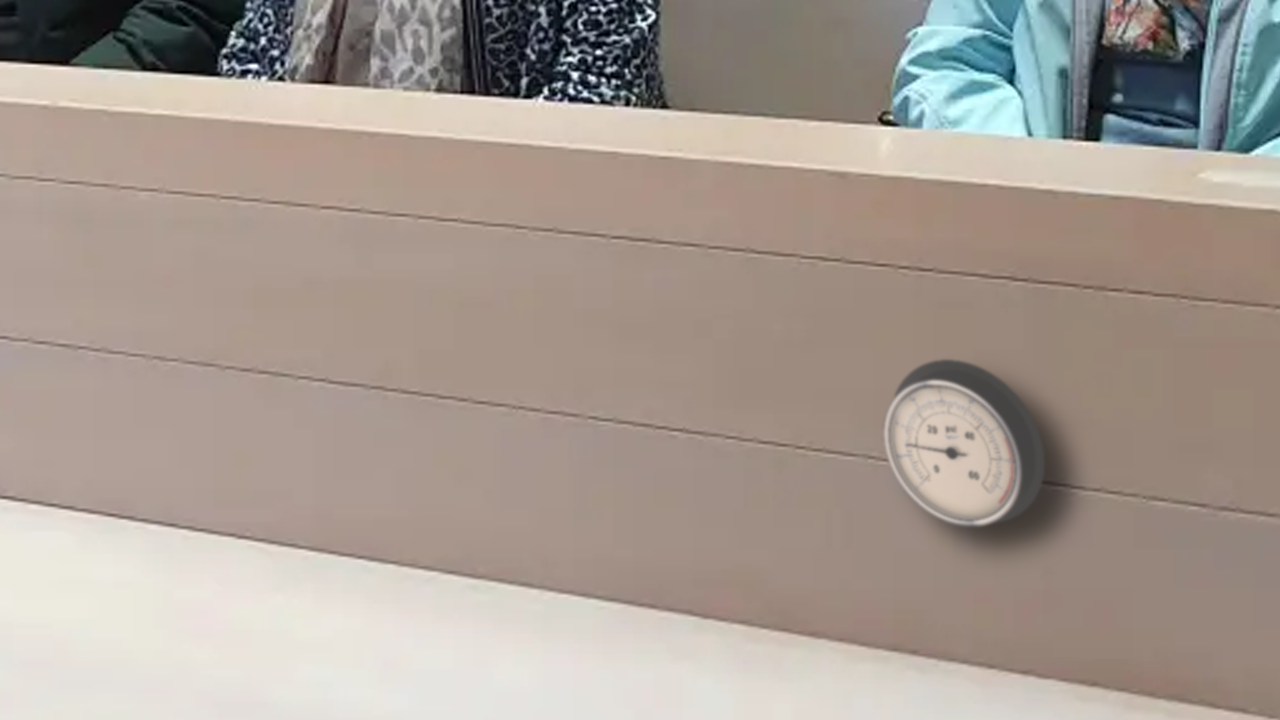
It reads 10 psi
